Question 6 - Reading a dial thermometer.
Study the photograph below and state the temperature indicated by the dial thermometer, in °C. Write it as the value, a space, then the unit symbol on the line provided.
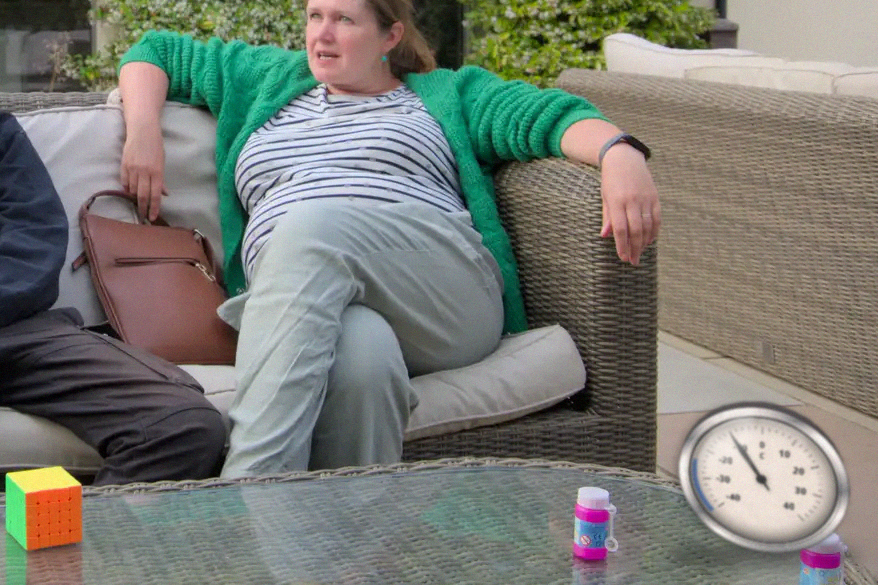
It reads -10 °C
